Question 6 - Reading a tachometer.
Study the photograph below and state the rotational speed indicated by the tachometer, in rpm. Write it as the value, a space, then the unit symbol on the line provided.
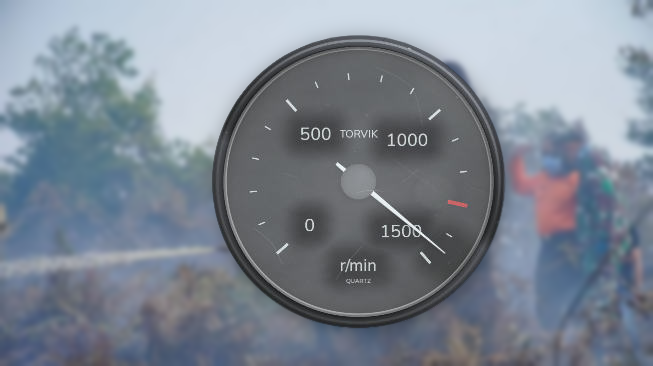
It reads 1450 rpm
